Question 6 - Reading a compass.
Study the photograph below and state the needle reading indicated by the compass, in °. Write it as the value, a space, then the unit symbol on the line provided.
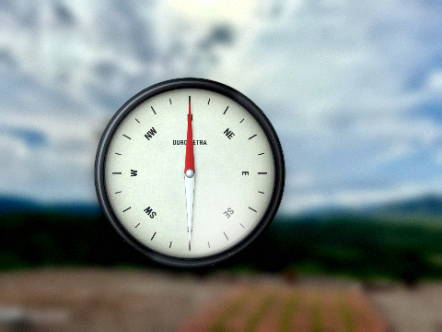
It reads 0 °
